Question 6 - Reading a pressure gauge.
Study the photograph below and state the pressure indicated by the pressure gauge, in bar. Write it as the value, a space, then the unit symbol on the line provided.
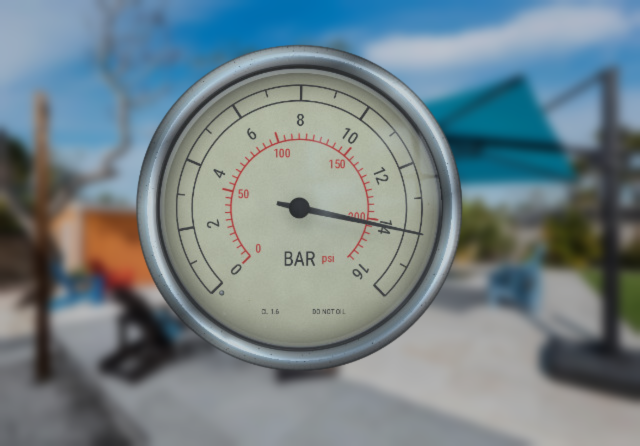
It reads 14 bar
